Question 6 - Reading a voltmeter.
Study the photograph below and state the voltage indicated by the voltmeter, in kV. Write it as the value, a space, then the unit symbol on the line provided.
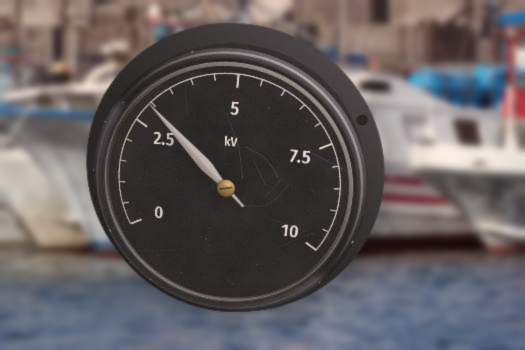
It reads 3 kV
